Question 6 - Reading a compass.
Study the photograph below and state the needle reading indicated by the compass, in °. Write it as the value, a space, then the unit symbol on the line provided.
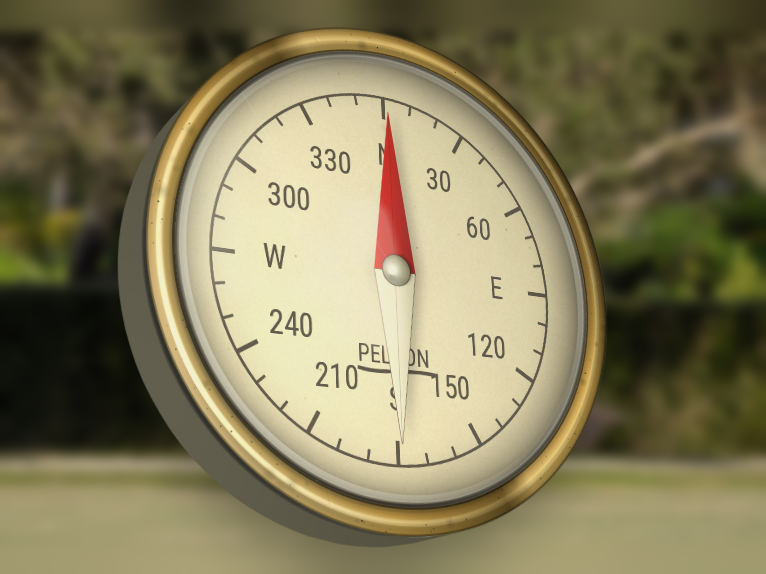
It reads 0 °
